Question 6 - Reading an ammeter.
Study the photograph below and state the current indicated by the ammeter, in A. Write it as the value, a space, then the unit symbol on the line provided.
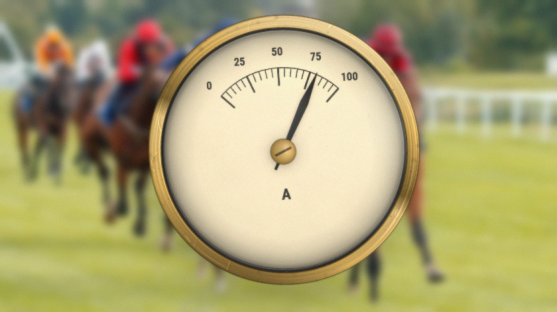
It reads 80 A
